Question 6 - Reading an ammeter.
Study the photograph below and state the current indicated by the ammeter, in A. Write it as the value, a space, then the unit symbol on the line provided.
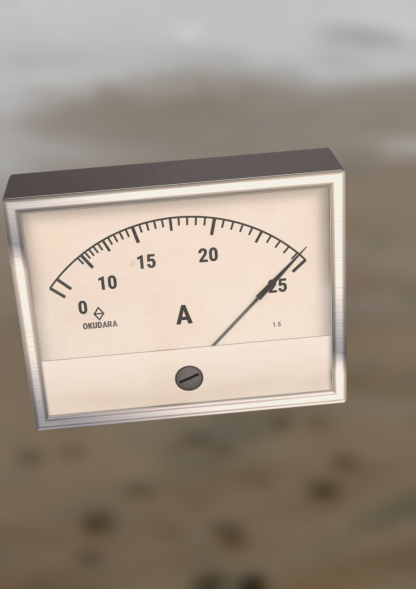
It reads 24.5 A
